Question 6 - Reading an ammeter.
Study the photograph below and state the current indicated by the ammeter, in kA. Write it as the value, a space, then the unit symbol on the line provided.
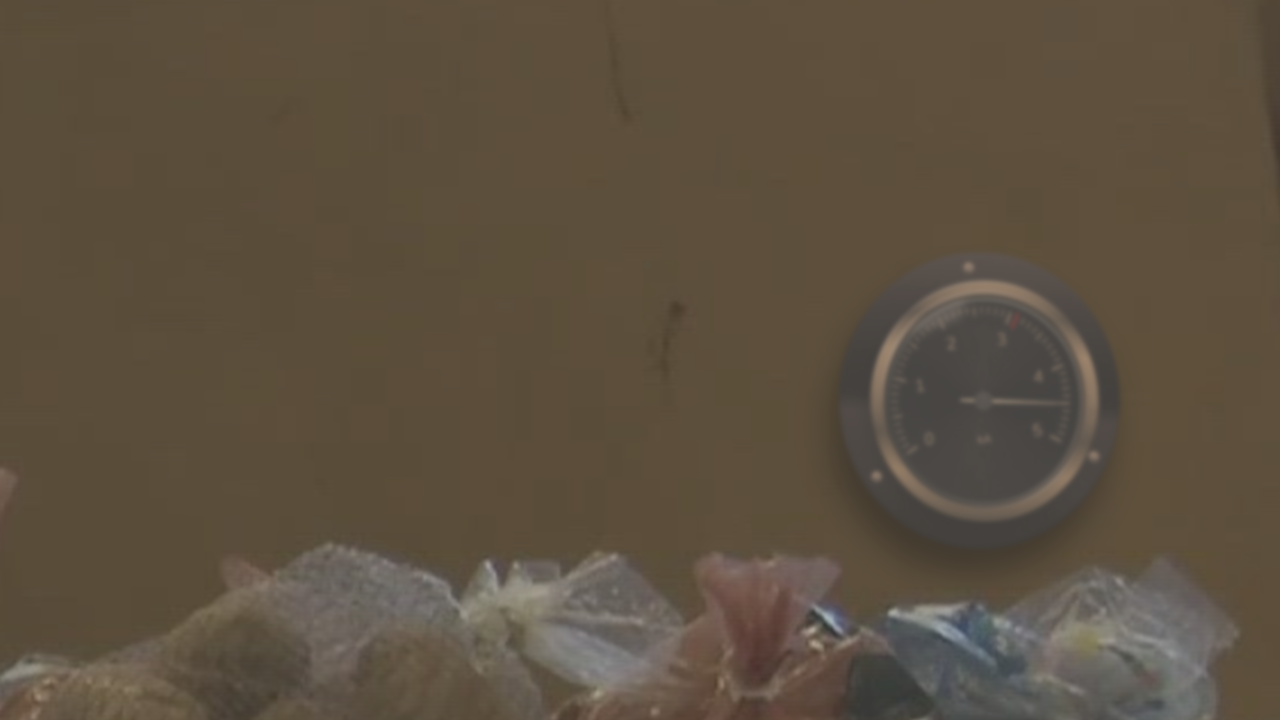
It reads 4.5 kA
